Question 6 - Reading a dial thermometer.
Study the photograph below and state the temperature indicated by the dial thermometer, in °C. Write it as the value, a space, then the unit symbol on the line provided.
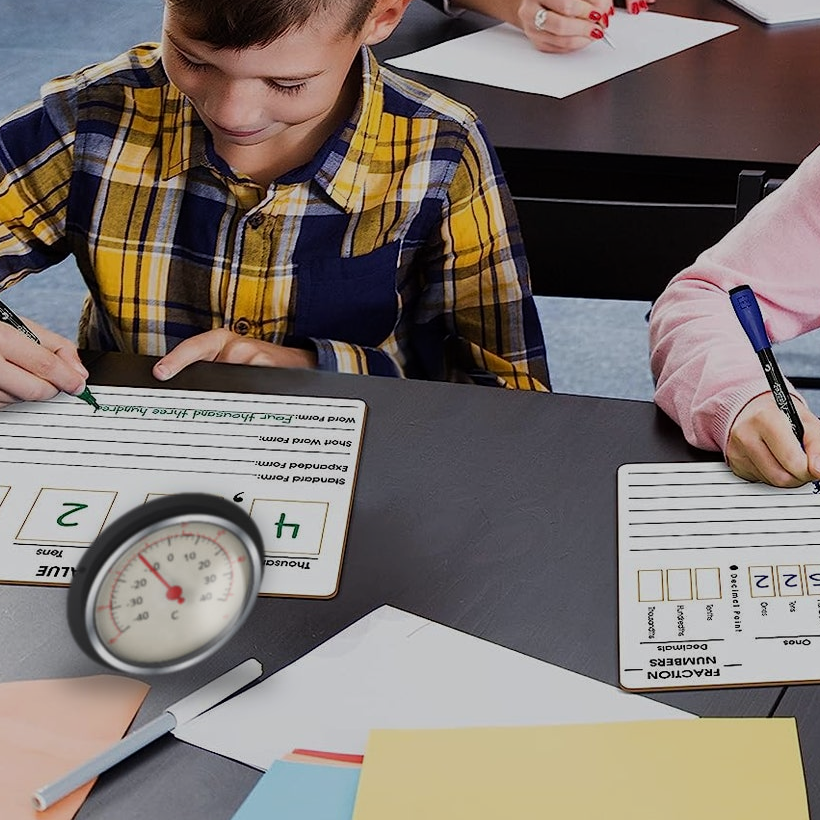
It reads -10 °C
